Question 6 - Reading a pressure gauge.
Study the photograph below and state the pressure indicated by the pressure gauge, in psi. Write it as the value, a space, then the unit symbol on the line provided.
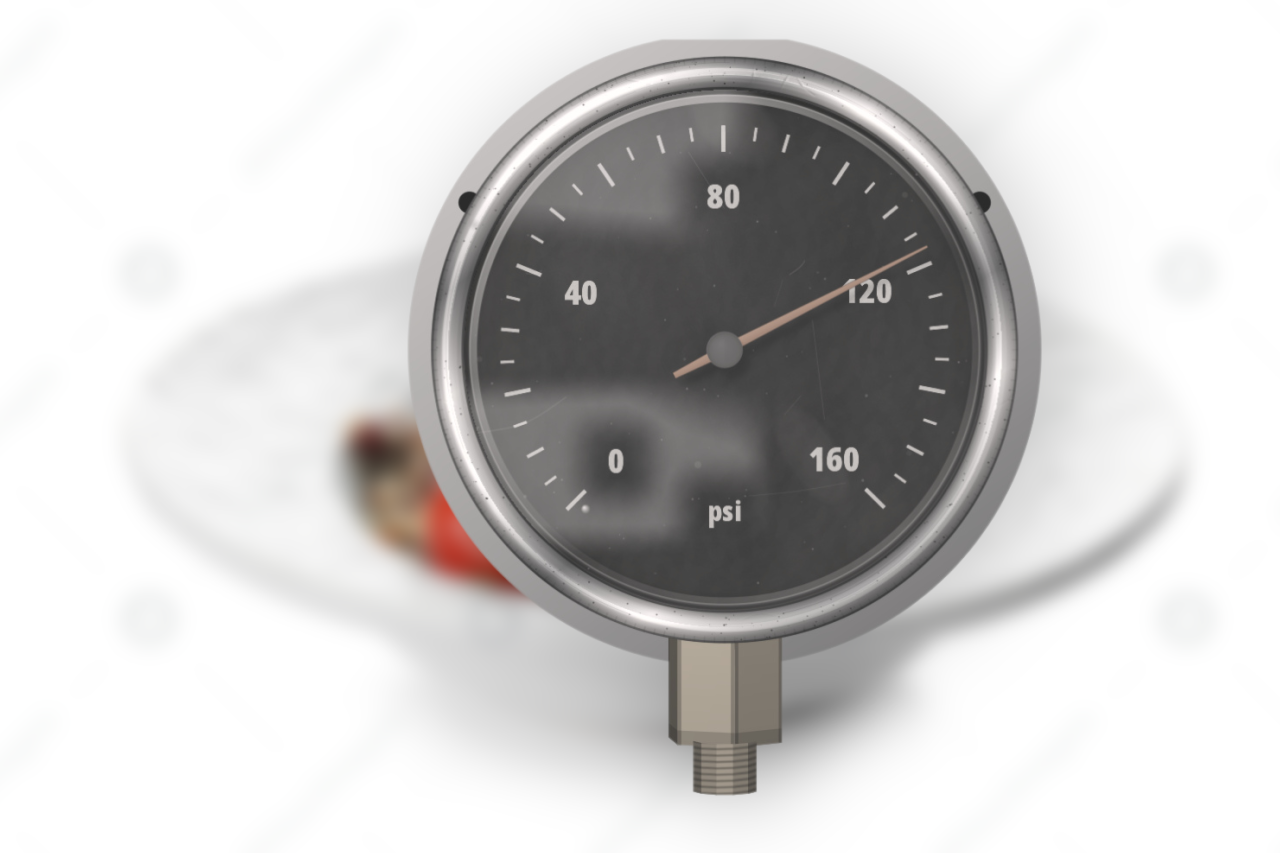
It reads 117.5 psi
